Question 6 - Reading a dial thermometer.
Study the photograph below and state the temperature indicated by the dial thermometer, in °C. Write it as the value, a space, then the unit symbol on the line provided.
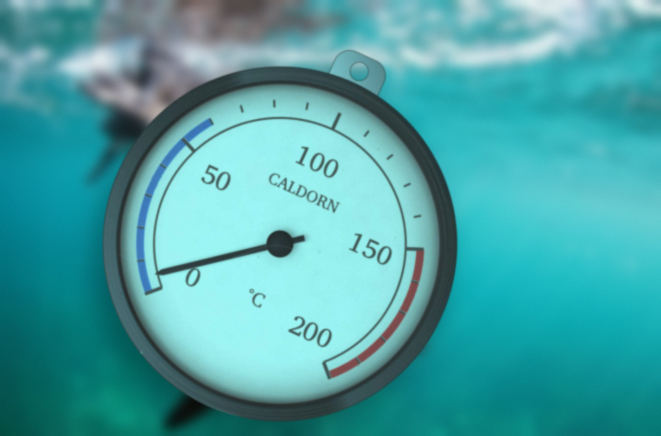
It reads 5 °C
